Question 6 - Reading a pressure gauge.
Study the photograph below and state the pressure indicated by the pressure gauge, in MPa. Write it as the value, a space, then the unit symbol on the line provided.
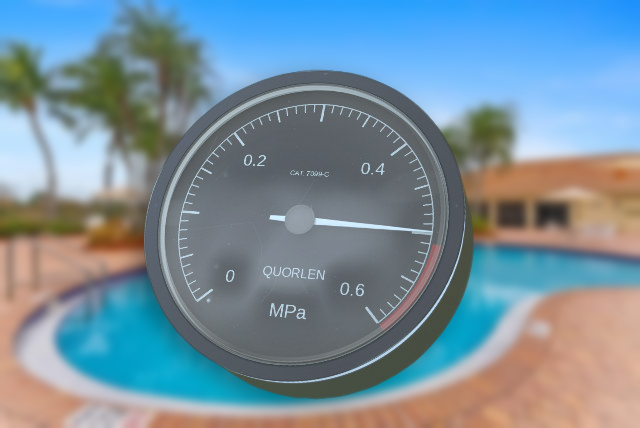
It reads 0.5 MPa
